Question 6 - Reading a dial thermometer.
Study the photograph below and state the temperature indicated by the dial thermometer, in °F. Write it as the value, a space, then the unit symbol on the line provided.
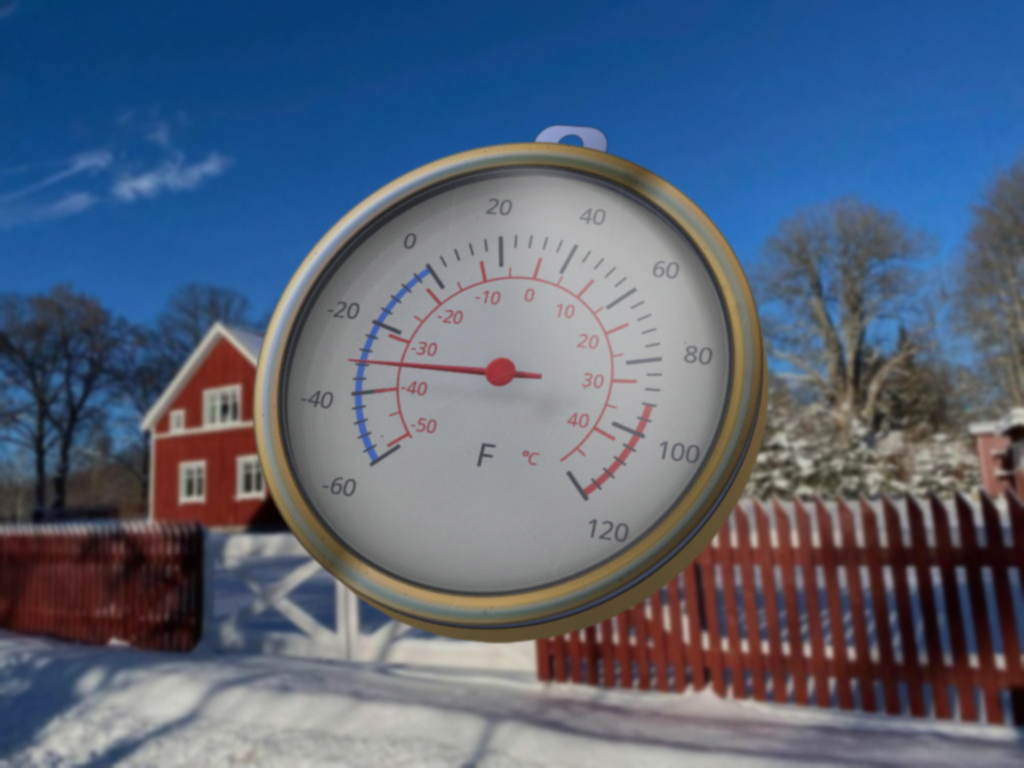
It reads -32 °F
